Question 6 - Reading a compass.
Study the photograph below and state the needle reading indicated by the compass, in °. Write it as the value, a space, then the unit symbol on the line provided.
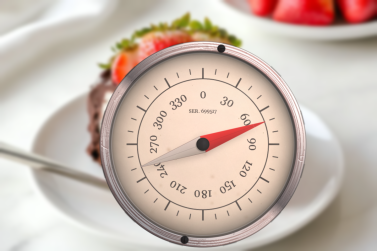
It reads 70 °
